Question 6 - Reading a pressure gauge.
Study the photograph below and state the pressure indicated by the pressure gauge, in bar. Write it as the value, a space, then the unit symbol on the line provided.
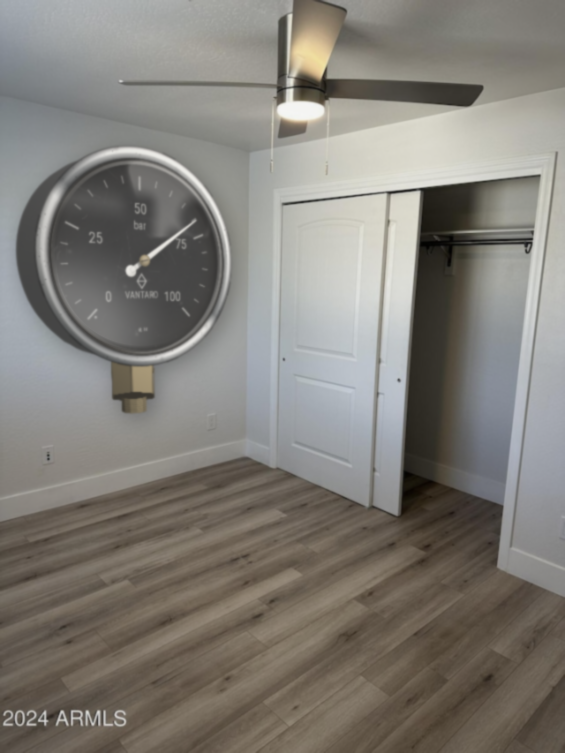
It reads 70 bar
